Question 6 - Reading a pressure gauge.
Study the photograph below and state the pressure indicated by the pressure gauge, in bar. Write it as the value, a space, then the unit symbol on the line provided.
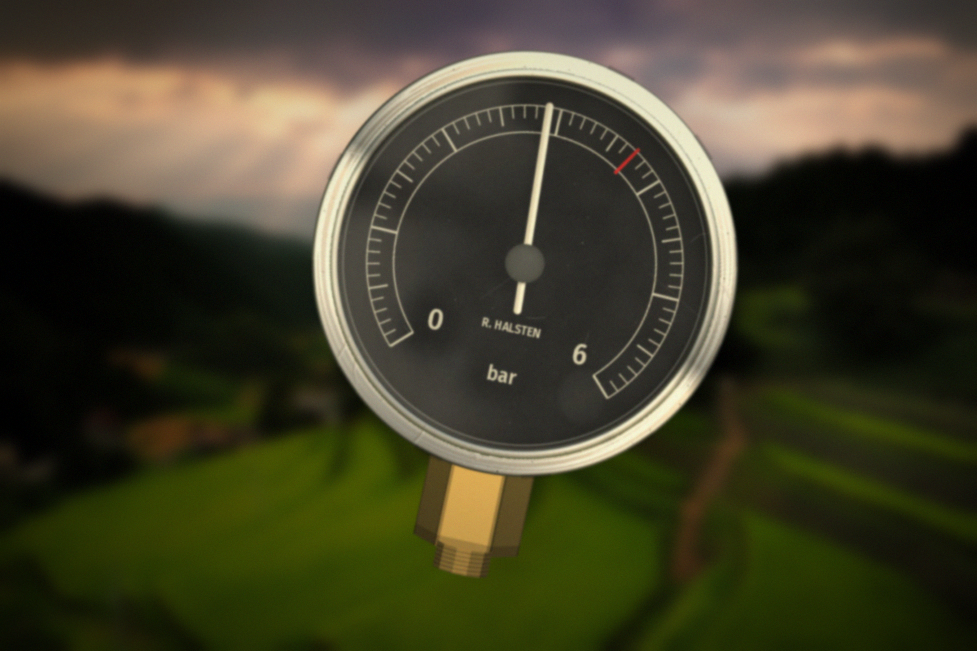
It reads 2.9 bar
